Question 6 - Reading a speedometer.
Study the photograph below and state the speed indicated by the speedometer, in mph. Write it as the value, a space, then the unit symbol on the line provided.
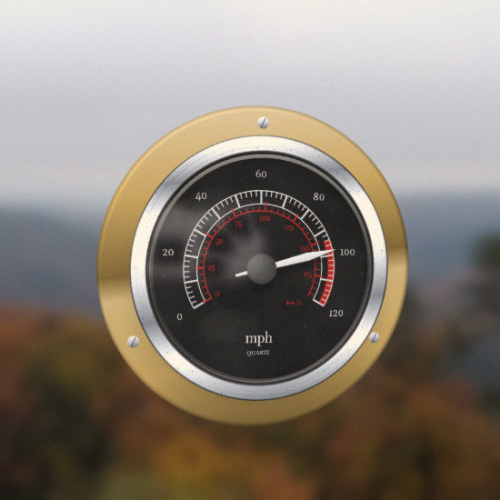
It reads 98 mph
